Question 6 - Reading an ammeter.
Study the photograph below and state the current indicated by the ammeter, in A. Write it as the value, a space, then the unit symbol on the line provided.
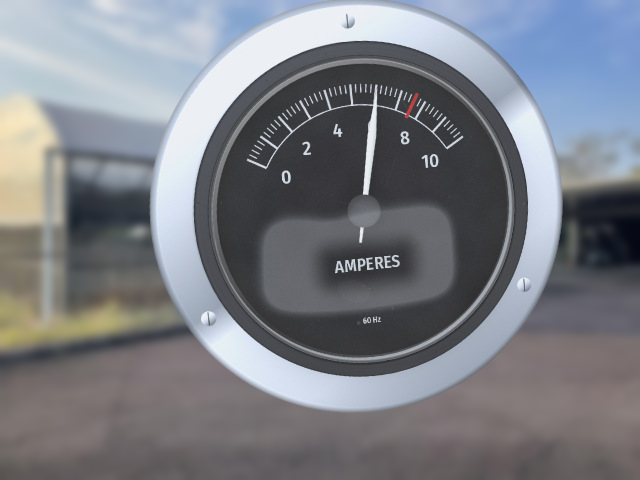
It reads 6 A
